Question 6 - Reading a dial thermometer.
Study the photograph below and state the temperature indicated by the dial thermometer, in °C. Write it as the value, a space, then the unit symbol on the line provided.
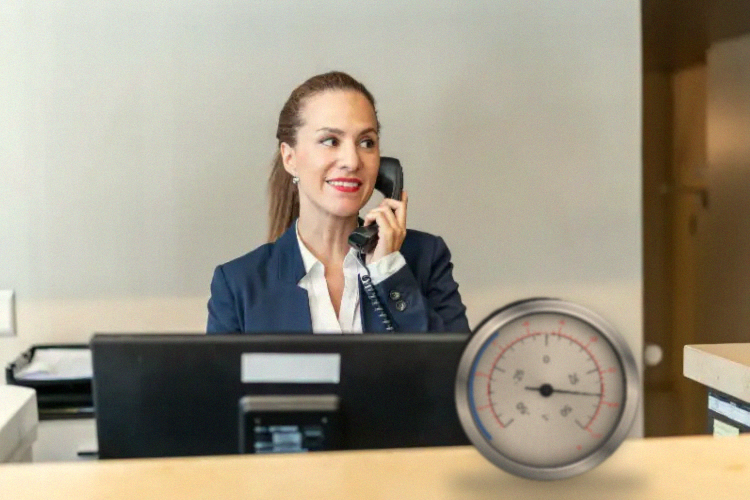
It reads 35 °C
